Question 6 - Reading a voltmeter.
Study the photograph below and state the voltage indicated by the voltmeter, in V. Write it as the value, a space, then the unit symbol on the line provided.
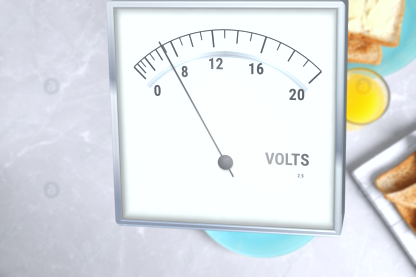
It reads 7 V
